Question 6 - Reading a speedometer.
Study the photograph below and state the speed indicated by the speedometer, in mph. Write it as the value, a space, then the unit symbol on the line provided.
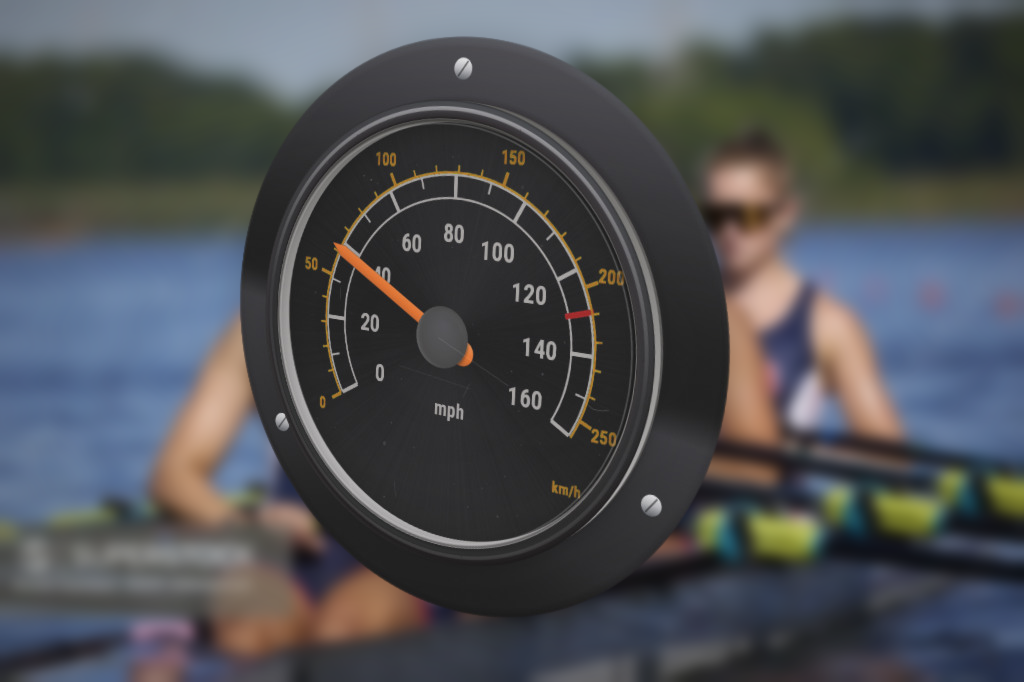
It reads 40 mph
